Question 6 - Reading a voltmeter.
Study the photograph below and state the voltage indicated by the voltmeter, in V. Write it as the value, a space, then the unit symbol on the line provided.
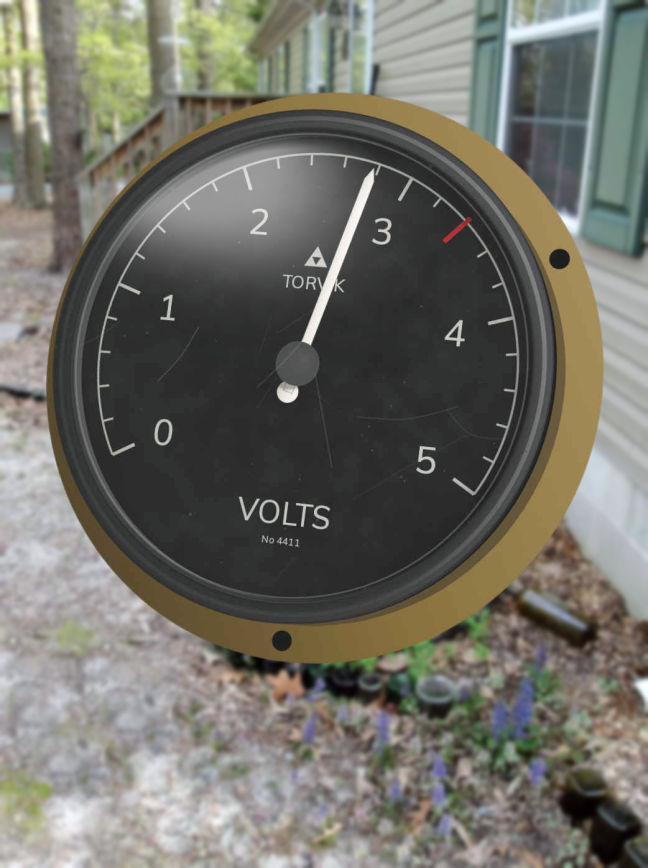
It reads 2.8 V
